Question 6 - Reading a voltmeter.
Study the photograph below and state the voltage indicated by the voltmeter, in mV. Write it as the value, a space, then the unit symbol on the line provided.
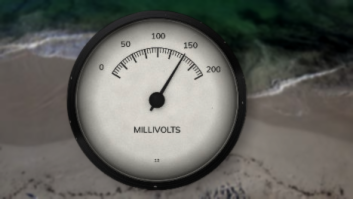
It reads 150 mV
